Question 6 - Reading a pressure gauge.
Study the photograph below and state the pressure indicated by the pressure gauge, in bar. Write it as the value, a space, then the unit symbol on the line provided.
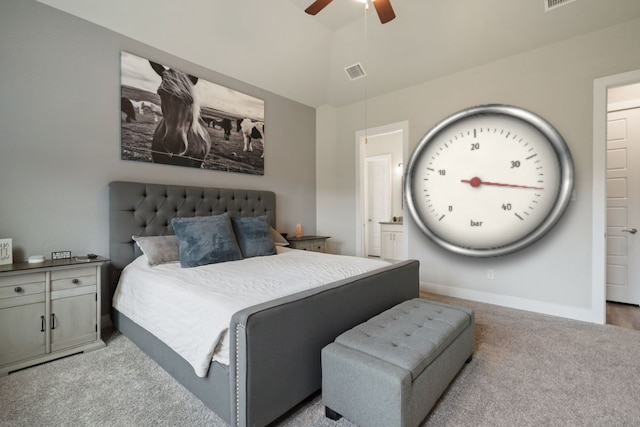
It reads 35 bar
